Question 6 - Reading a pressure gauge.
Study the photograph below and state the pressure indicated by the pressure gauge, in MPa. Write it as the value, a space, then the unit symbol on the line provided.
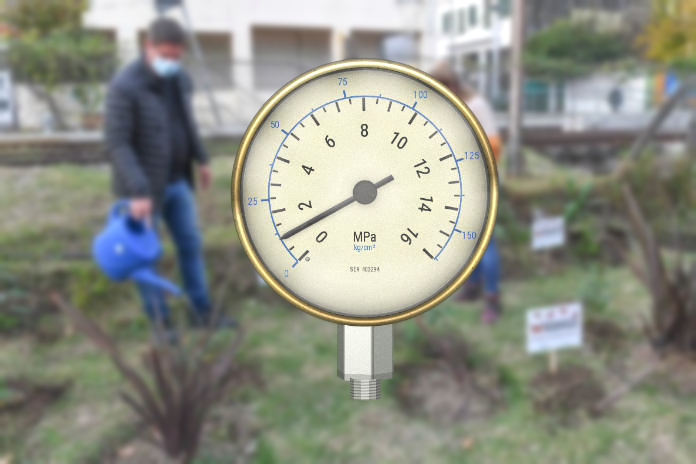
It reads 1 MPa
